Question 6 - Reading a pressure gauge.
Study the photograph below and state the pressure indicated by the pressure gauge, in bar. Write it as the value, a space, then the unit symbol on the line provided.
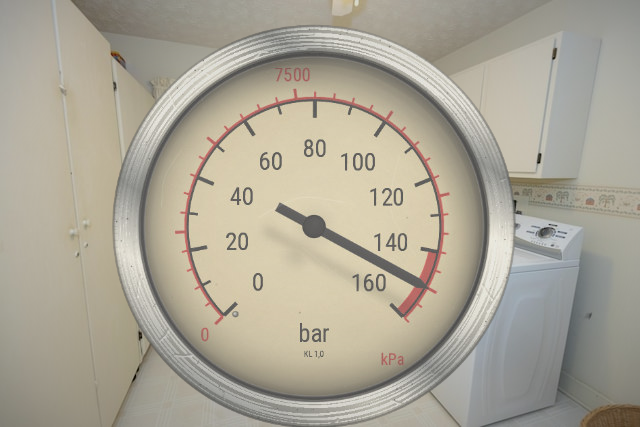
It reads 150 bar
